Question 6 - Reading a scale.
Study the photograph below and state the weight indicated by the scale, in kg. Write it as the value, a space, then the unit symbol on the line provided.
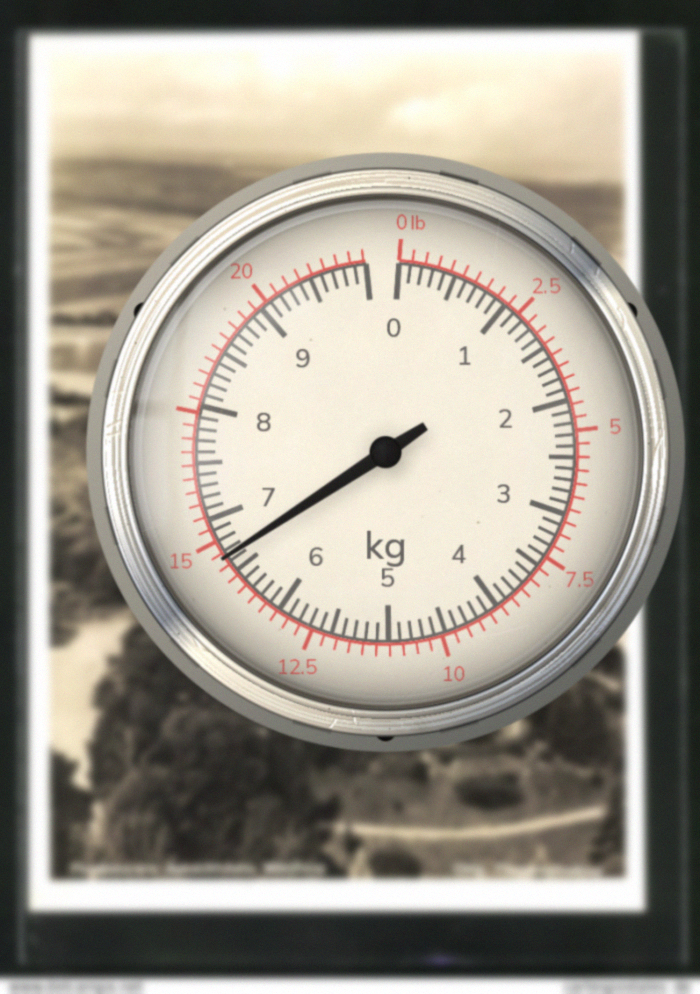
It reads 6.65 kg
